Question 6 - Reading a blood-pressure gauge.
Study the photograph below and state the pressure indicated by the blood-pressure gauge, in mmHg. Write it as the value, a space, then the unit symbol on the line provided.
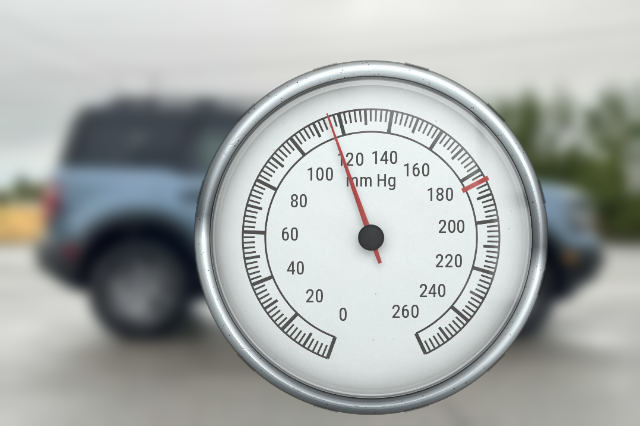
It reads 116 mmHg
